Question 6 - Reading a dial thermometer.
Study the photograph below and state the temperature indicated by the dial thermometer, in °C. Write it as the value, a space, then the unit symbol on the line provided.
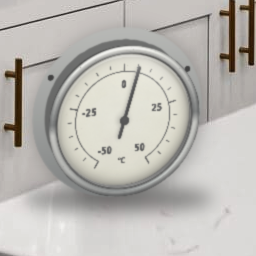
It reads 5 °C
